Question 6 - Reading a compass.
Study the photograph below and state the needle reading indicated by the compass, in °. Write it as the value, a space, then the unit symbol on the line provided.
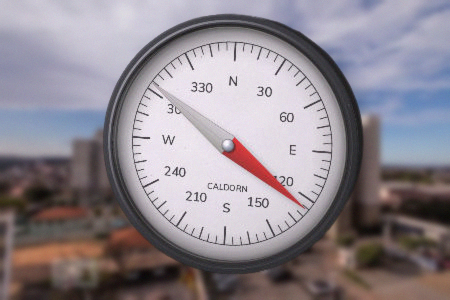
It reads 125 °
